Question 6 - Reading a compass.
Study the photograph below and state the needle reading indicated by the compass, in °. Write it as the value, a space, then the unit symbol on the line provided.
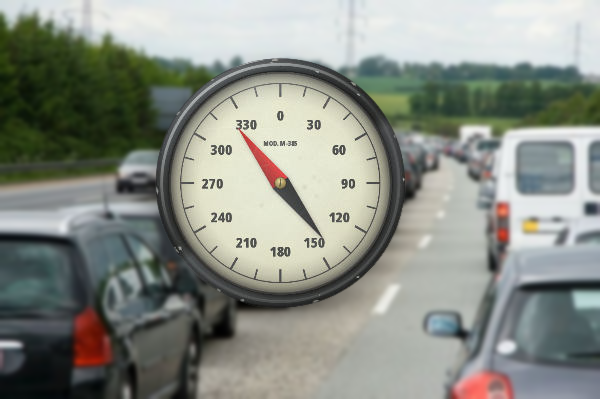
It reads 322.5 °
